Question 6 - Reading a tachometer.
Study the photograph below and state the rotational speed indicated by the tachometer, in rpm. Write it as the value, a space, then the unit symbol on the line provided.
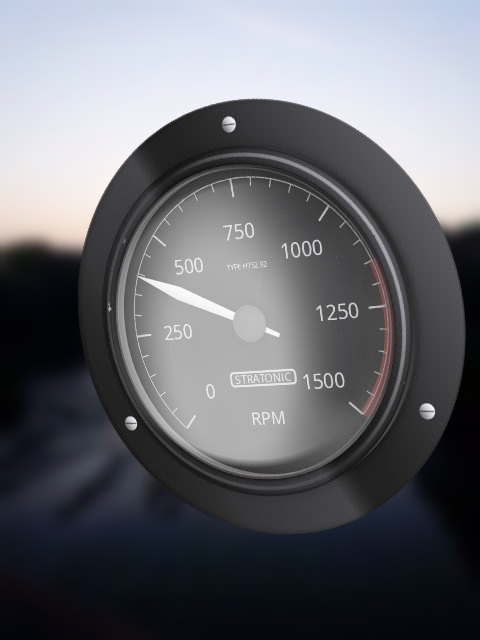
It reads 400 rpm
